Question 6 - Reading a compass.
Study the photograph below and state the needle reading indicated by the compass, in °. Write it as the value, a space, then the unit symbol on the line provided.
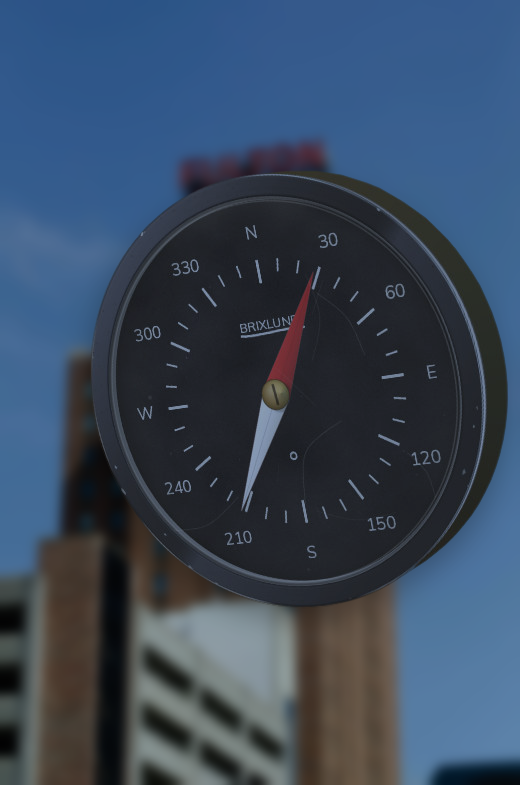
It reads 30 °
